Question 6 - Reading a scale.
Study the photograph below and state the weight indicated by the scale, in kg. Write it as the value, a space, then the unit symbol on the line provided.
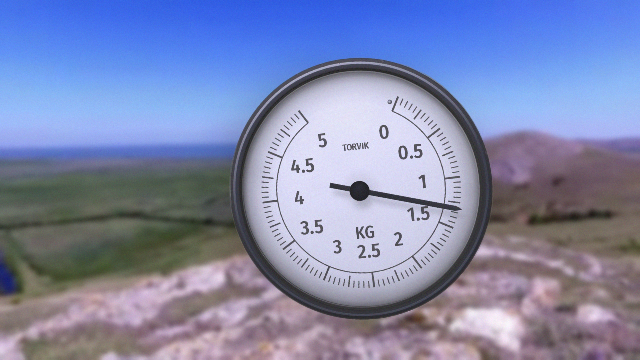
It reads 1.3 kg
